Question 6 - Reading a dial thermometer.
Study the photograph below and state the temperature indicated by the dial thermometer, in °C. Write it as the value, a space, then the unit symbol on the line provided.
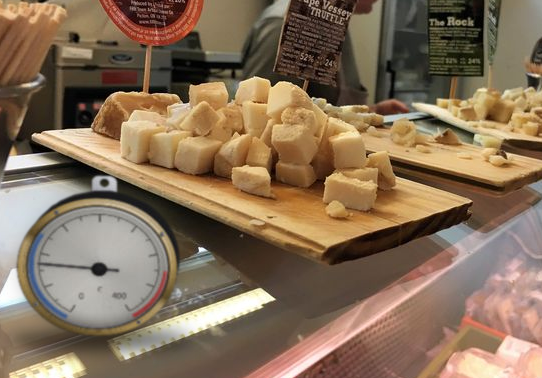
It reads 87.5 °C
